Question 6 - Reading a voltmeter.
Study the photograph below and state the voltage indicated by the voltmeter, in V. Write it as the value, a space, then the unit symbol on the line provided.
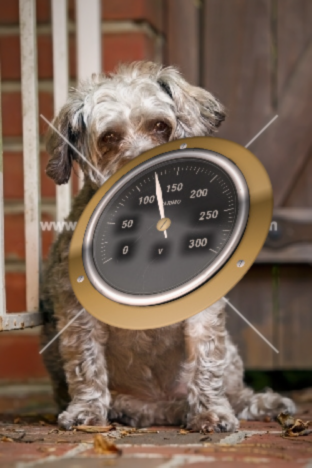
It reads 125 V
